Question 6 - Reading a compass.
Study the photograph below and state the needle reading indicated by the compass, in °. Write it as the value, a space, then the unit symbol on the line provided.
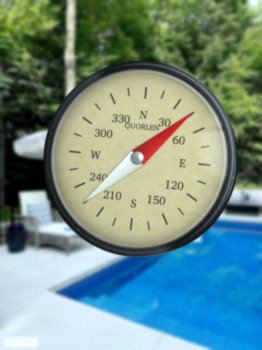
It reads 45 °
